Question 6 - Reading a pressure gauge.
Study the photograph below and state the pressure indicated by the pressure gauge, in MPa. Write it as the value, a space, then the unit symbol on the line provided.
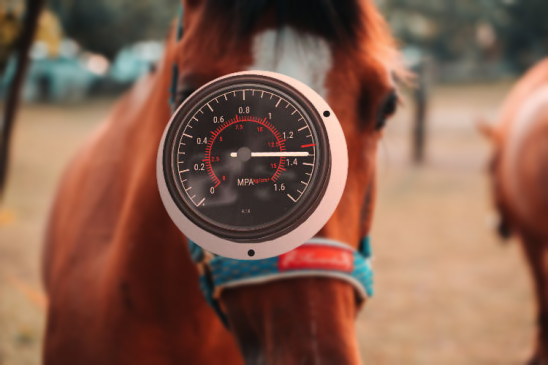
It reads 1.35 MPa
